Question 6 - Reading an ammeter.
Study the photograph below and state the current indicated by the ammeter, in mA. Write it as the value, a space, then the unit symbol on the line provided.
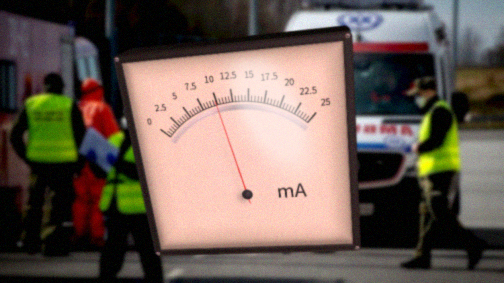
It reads 10 mA
